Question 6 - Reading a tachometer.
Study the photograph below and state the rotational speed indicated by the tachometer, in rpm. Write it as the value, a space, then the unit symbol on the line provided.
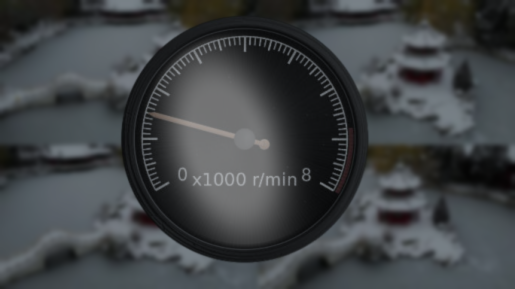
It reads 1500 rpm
